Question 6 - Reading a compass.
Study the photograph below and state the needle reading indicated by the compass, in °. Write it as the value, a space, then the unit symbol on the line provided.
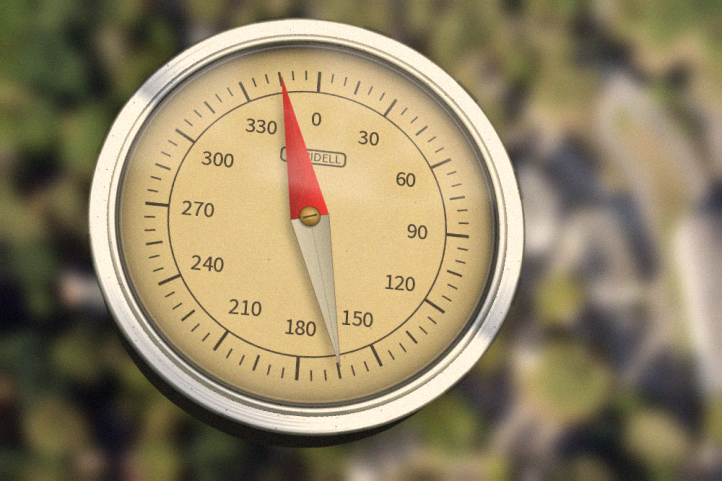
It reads 345 °
